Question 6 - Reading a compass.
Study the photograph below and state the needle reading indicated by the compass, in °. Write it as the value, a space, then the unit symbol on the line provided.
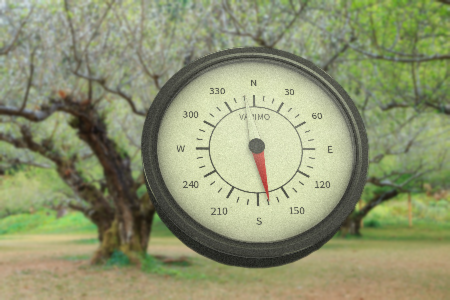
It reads 170 °
